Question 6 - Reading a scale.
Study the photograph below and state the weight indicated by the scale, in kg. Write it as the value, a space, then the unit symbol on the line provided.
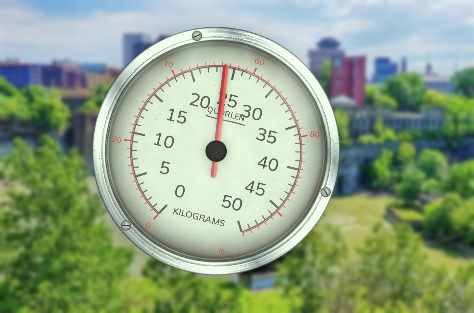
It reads 24 kg
